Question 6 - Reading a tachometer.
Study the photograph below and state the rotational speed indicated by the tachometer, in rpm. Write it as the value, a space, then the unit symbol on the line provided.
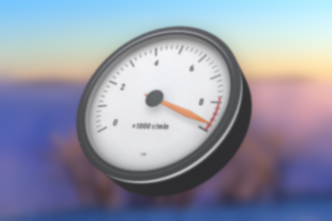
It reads 8800 rpm
